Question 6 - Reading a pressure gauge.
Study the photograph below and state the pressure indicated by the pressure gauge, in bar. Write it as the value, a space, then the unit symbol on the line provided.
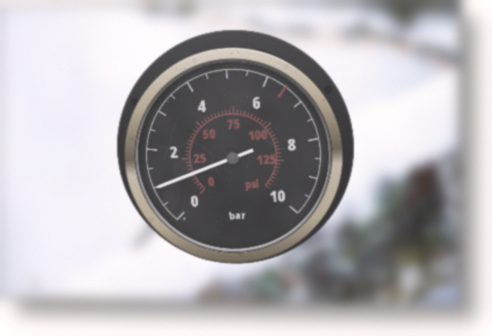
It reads 1 bar
